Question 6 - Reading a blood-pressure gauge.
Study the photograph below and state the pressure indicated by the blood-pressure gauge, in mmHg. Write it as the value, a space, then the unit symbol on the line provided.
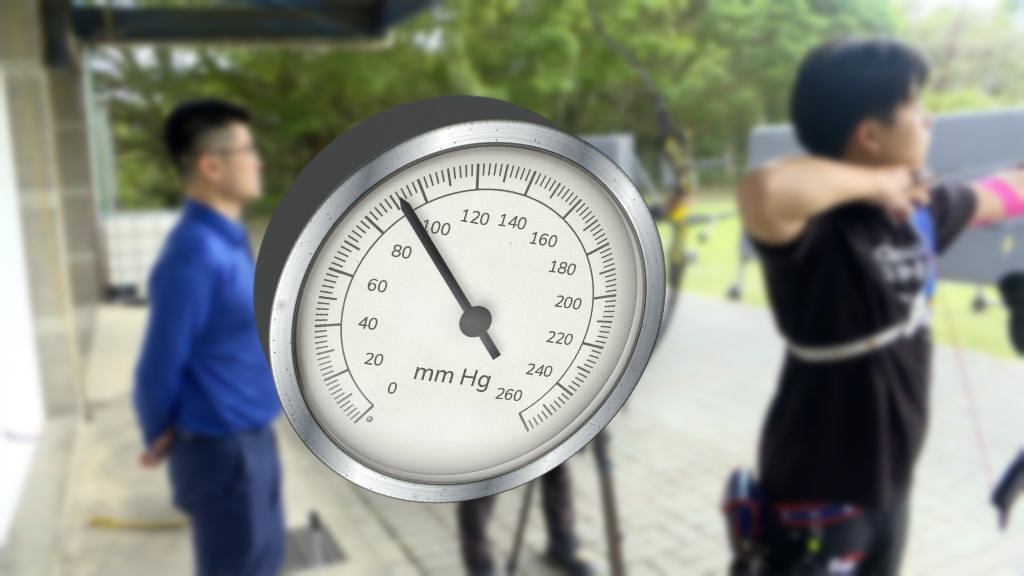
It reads 92 mmHg
